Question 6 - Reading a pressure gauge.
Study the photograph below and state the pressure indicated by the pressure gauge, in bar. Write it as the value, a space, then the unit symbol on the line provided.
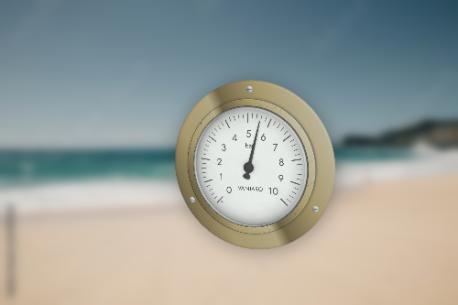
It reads 5.6 bar
